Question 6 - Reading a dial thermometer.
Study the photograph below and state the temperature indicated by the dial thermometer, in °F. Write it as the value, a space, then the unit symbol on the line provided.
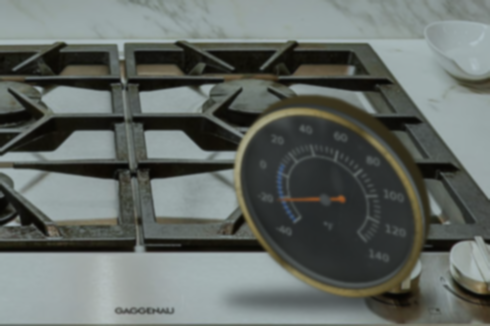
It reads -20 °F
